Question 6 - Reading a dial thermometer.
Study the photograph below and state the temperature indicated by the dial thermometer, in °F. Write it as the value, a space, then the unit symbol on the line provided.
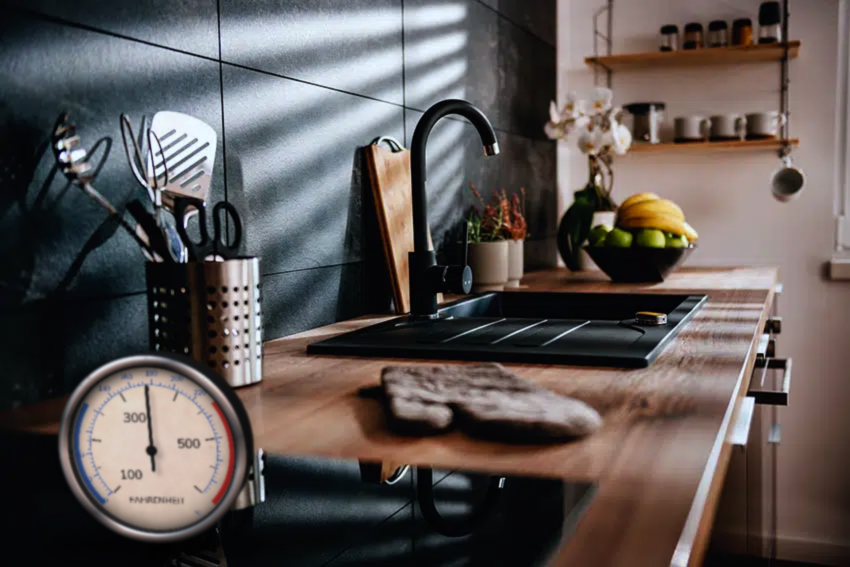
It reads 350 °F
